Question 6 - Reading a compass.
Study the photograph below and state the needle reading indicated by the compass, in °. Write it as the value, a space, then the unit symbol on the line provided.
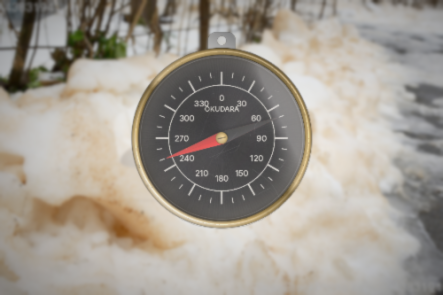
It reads 250 °
